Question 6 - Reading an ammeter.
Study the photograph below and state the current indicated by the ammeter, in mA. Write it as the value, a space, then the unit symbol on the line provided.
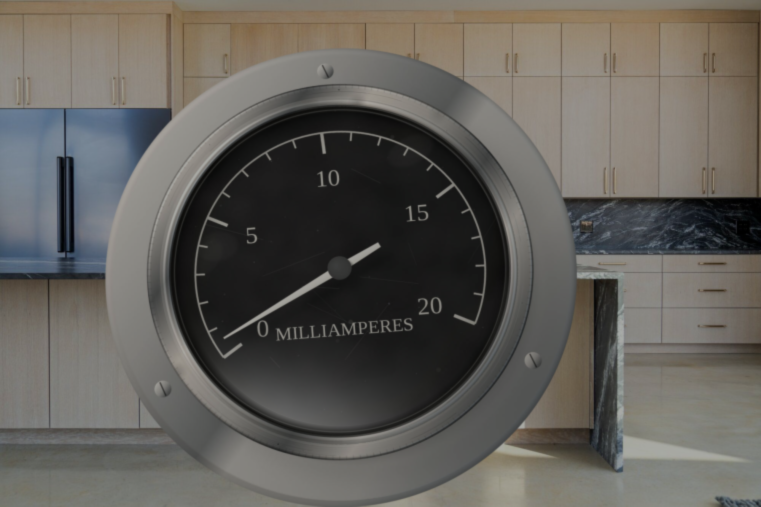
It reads 0.5 mA
